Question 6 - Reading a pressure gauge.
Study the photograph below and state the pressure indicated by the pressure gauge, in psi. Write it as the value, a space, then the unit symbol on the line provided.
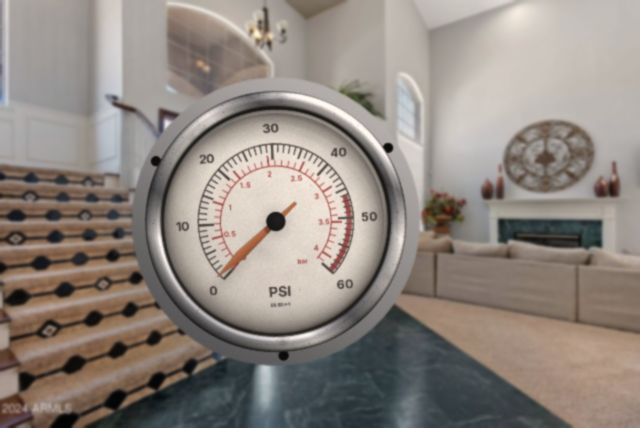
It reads 1 psi
